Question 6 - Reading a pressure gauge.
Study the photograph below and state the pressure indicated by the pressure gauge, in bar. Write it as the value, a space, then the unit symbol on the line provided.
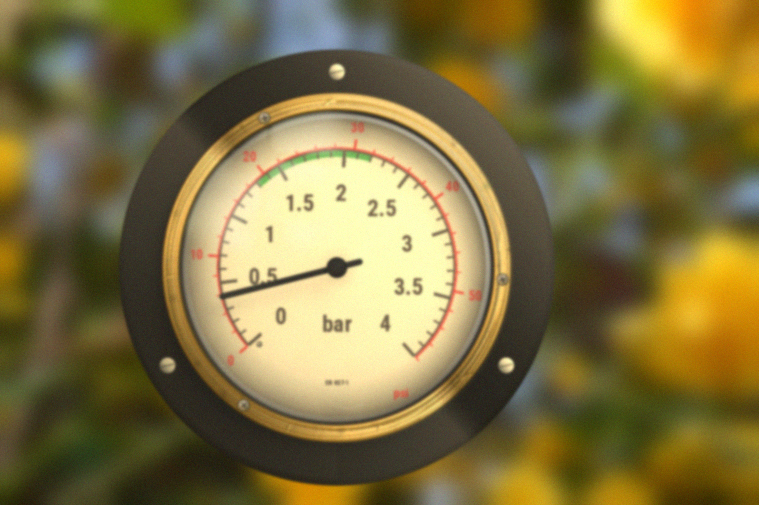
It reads 0.4 bar
